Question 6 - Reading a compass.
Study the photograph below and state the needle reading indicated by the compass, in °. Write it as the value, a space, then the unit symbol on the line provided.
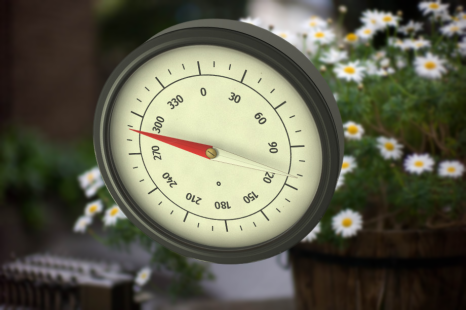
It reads 290 °
